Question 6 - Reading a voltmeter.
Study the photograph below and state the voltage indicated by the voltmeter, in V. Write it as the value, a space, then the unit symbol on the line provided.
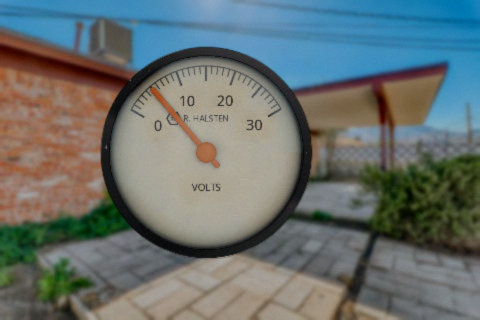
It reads 5 V
